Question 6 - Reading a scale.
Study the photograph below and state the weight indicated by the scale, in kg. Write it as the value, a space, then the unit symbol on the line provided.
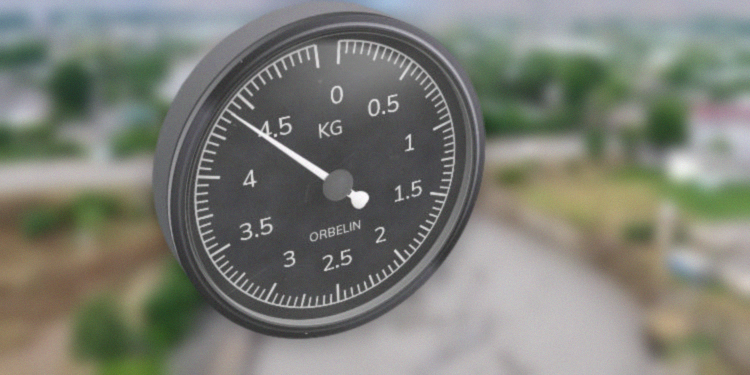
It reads 4.4 kg
